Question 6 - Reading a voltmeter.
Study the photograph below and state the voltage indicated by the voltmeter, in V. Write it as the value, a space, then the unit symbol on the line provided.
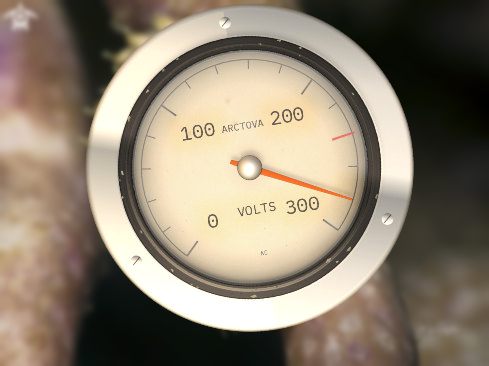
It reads 280 V
